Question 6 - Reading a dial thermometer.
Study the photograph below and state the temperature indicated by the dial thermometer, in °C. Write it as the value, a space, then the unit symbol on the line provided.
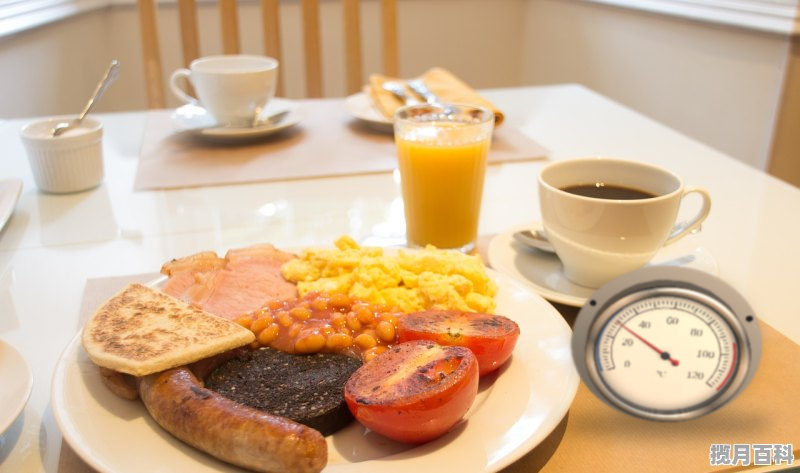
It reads 30 °C
